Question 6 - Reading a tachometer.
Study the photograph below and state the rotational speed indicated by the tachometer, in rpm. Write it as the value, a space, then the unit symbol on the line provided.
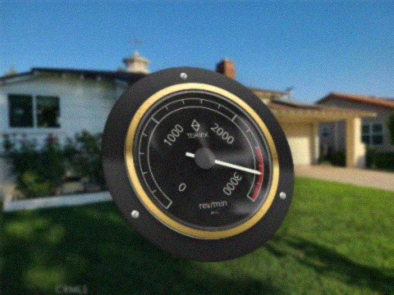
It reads 2700 rpm
